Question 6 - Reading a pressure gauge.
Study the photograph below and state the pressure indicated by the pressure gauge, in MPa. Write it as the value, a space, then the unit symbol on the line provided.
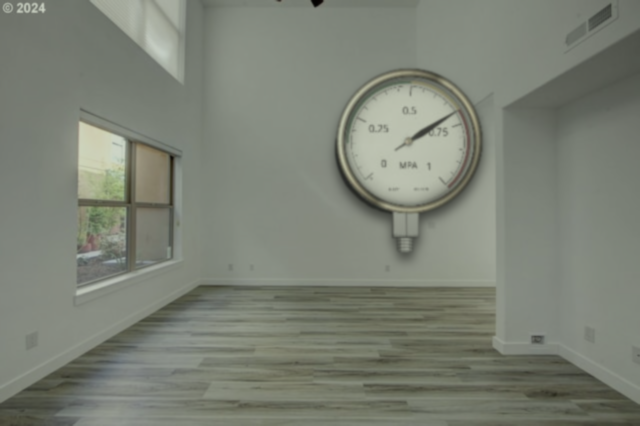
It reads 0.7 MPa
